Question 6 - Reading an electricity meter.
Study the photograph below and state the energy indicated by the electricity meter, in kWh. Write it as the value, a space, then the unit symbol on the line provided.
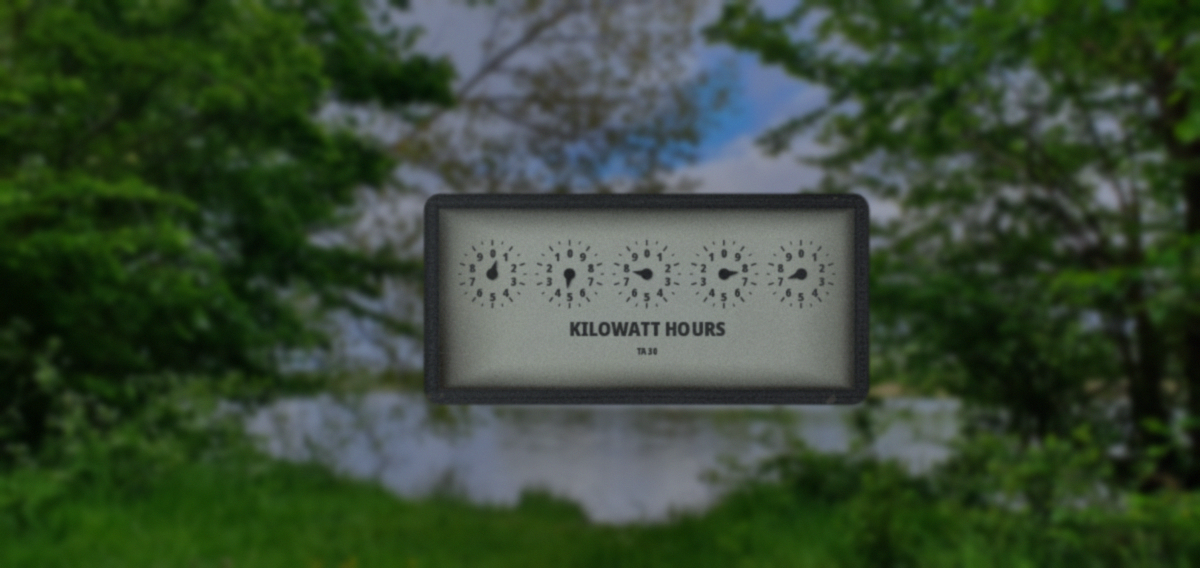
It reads 4777 kWh
